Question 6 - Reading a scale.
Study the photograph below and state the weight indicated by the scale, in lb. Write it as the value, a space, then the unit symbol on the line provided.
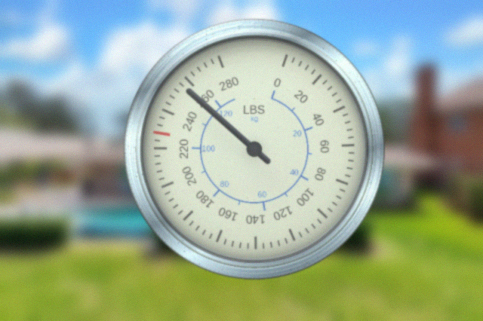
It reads 256 lb
